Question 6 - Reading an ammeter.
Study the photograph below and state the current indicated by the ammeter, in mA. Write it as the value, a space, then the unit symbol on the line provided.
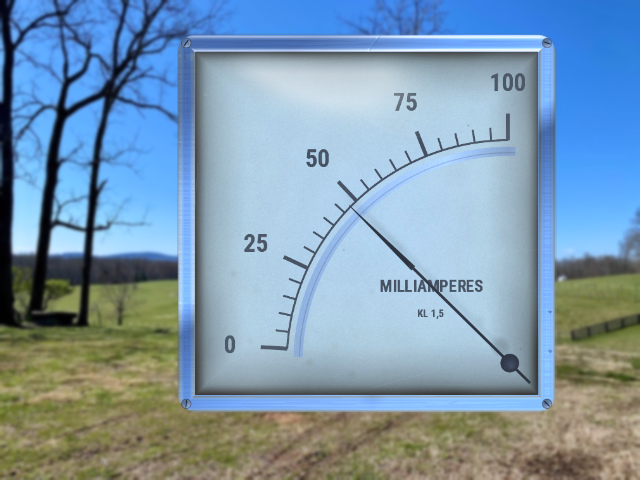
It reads 47.5 mA
